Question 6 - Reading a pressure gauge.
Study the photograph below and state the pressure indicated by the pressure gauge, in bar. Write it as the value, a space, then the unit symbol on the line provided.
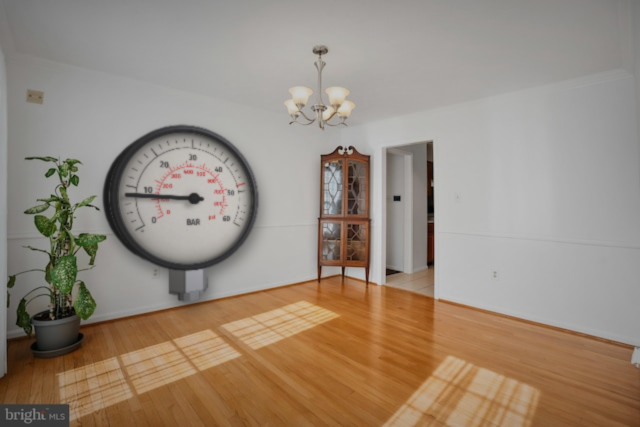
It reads 8 bar
